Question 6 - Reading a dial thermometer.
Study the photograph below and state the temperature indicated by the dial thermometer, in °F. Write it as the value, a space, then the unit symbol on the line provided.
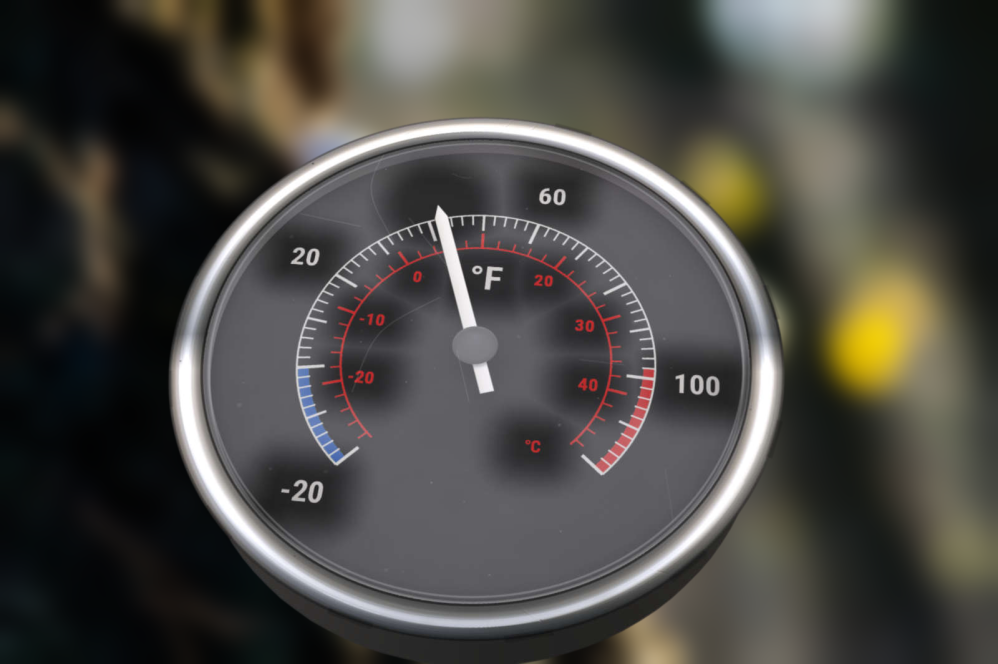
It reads 42 °F
